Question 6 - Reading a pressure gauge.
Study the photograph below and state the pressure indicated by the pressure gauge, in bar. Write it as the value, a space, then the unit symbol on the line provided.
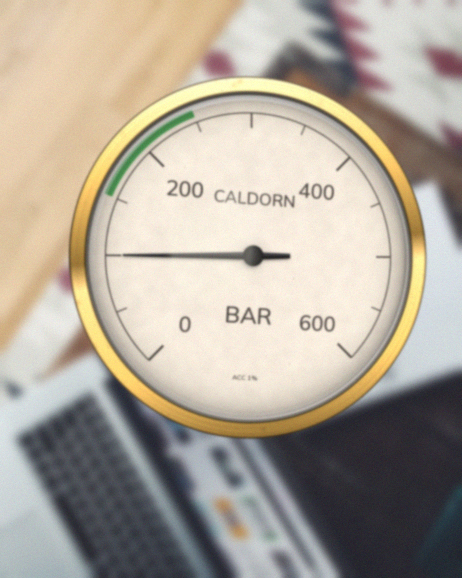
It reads 100 bar
